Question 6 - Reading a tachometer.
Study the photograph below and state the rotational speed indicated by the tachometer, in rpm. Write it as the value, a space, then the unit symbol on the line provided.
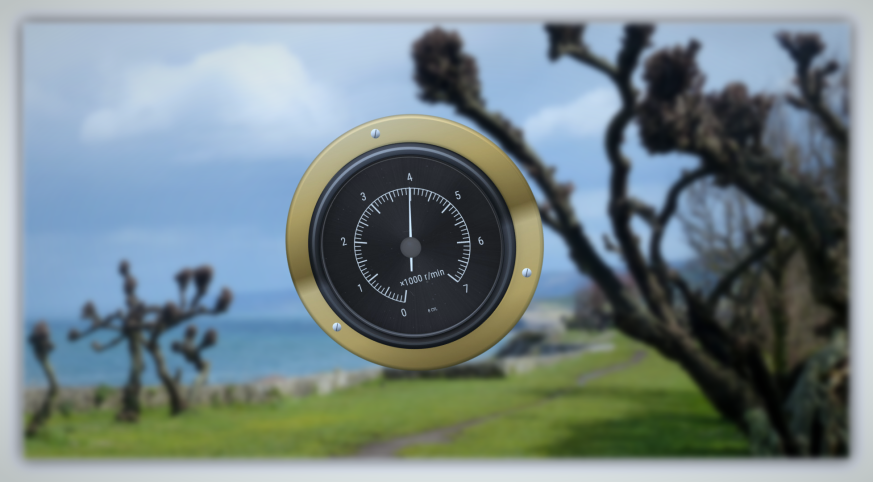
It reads 4000 rpm
